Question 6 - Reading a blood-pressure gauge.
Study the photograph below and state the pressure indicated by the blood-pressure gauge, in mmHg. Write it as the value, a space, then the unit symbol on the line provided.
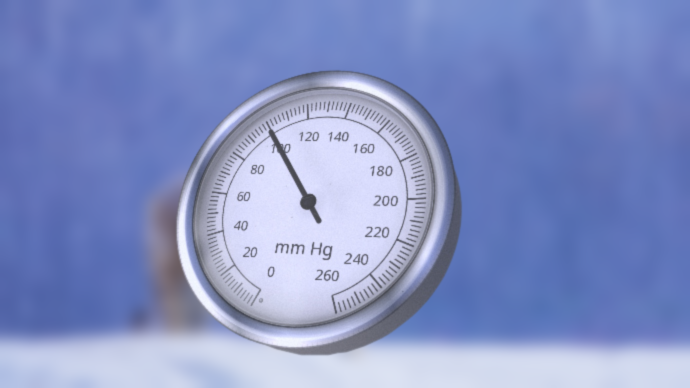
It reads 100 mmHg
